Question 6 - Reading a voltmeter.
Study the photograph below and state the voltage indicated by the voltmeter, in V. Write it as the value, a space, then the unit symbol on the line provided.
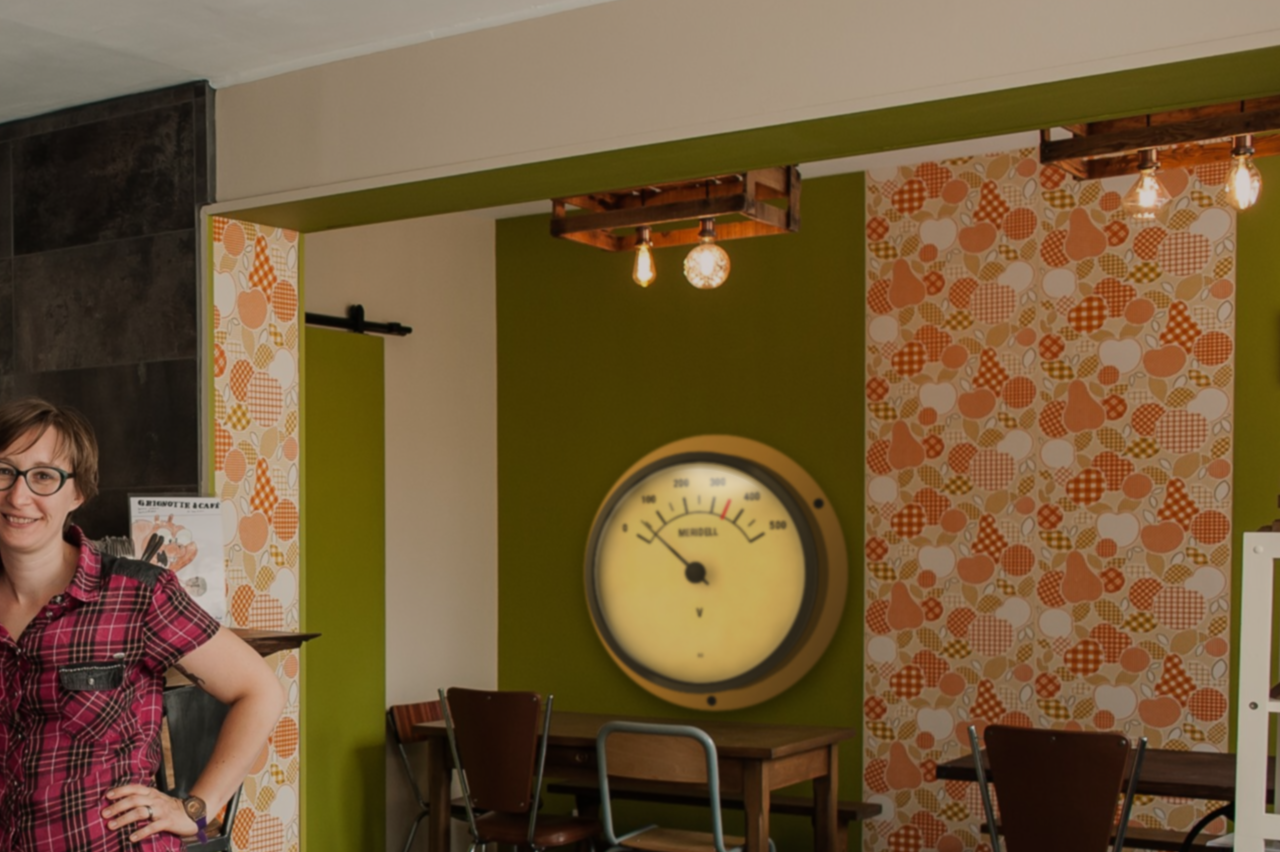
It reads 50 V
